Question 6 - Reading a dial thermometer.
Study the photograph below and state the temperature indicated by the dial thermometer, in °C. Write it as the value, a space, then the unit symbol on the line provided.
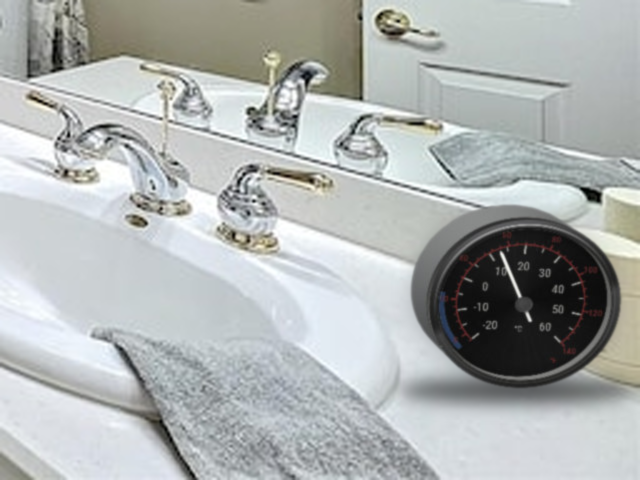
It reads 12.5 °C
